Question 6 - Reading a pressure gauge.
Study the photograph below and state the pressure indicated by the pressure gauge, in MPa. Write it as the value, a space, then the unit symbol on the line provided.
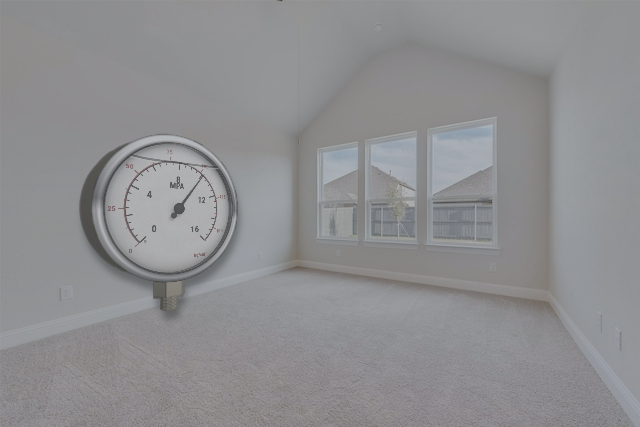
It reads 10 MPa
